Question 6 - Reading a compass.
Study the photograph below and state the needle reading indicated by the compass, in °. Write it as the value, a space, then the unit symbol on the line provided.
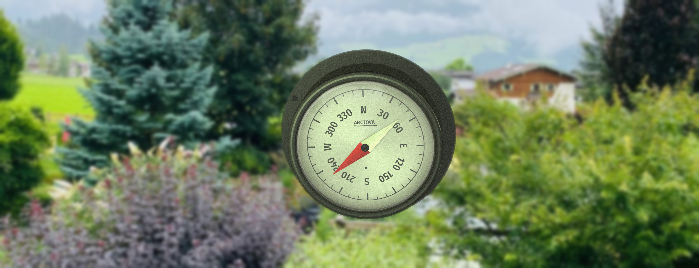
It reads 230 °
